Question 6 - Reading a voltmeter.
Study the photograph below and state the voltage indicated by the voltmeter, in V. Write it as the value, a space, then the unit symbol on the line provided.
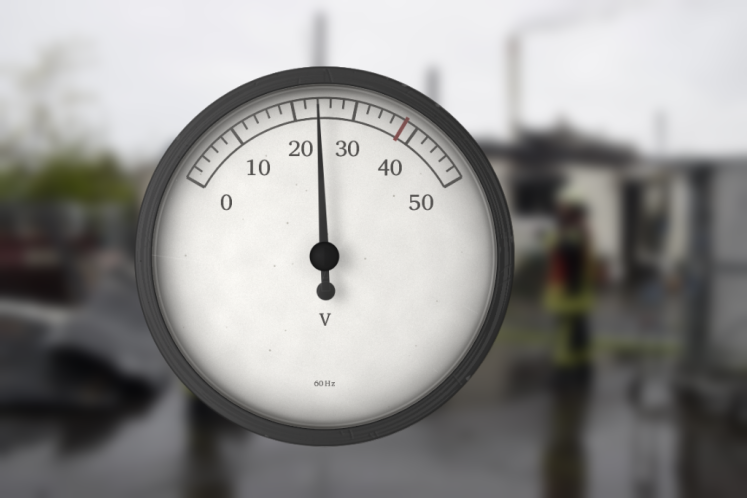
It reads 24 V
